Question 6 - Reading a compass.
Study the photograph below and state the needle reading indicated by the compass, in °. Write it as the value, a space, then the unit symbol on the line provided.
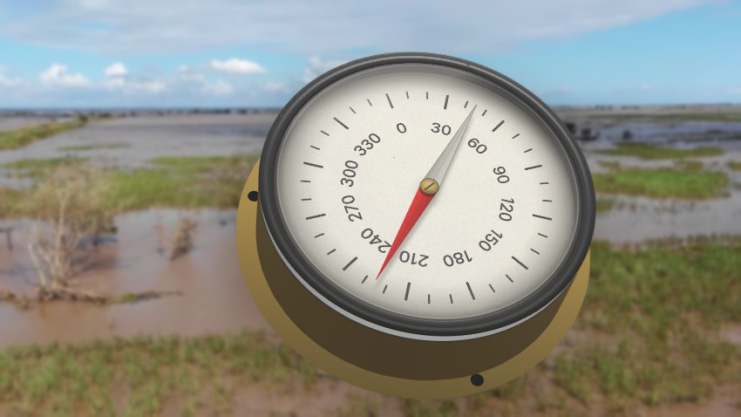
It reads 225 °
